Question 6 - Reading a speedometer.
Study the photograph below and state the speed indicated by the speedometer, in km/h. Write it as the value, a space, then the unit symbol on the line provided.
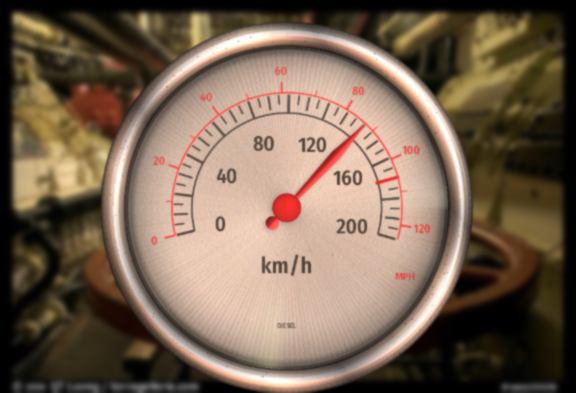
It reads 140 km/h
